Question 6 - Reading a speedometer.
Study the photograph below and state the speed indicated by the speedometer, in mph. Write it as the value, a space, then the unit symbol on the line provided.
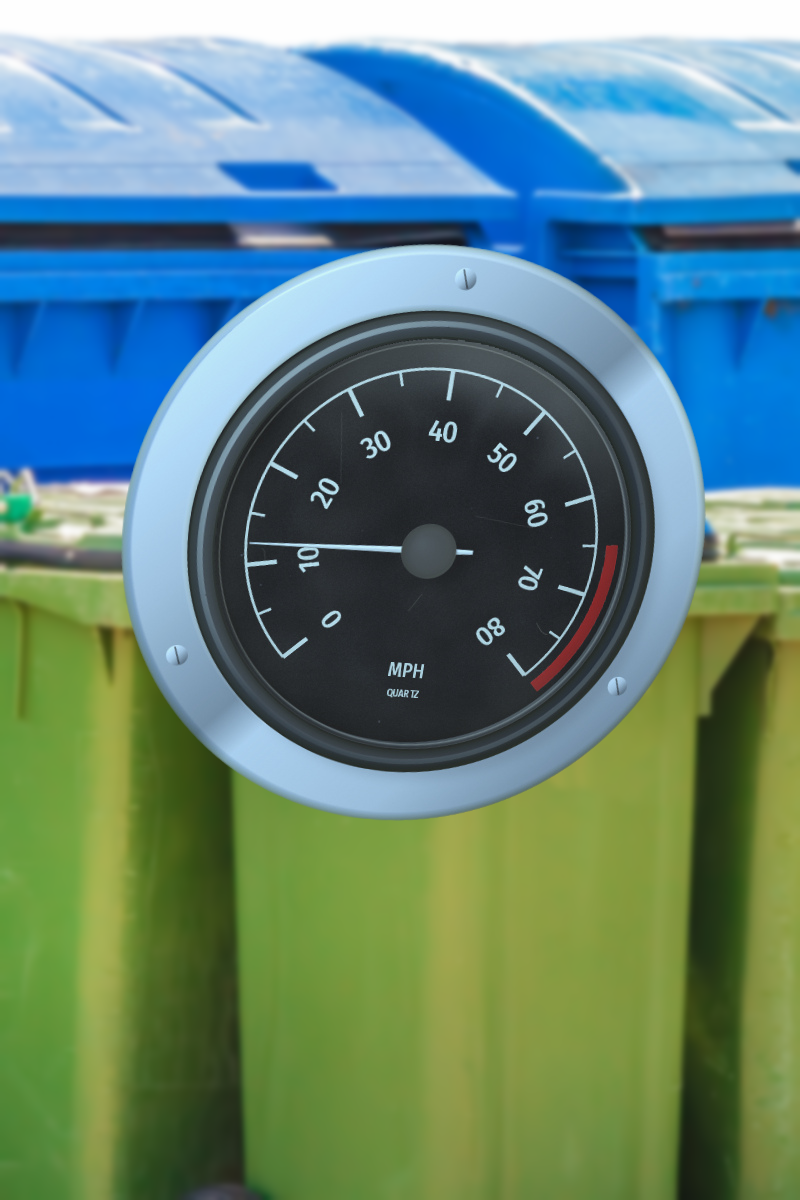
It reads 12.5 mph
